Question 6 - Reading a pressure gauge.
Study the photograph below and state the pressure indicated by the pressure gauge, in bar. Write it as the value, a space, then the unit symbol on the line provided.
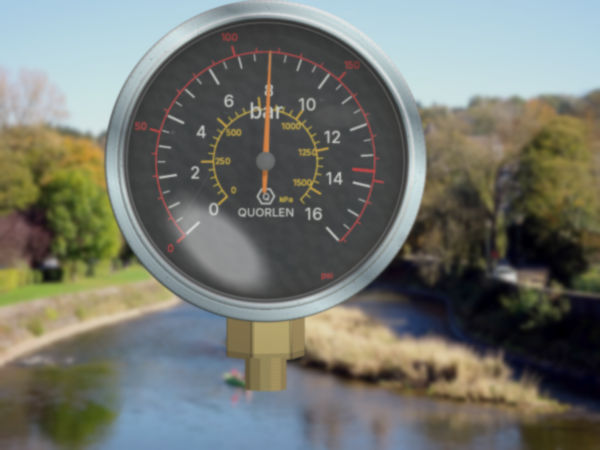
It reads 8 bar
